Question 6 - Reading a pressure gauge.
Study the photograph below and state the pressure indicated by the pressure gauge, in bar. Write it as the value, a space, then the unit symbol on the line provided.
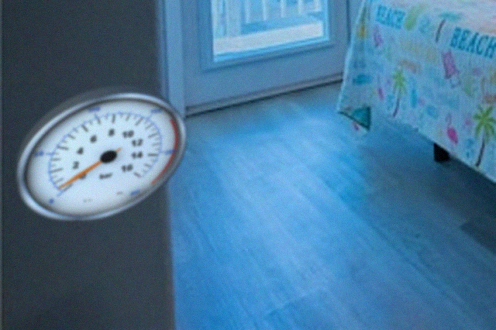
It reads 0.5 bar
